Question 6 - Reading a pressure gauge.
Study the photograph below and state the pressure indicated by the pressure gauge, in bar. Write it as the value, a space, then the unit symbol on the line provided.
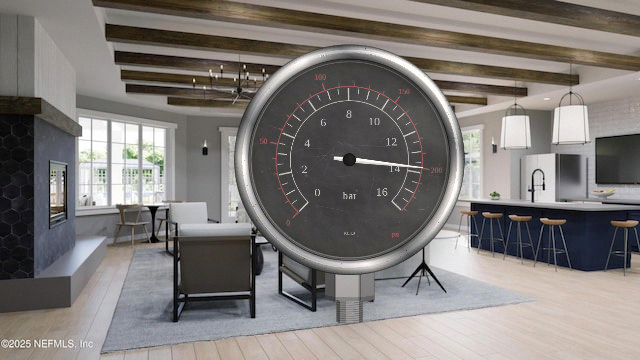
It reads 13.75 bar
